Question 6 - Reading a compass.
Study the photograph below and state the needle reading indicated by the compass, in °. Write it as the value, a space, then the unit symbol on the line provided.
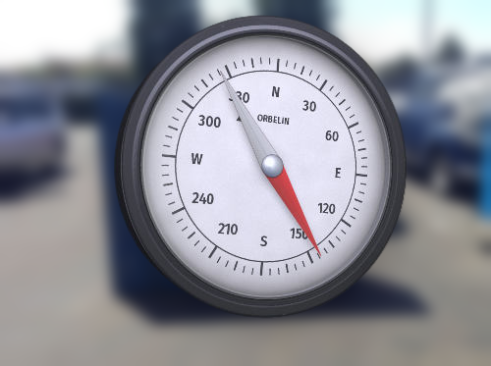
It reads 145 °
